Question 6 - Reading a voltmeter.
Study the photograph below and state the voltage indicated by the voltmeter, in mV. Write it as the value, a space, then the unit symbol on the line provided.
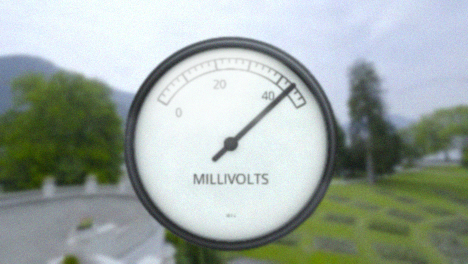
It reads 44 mV
